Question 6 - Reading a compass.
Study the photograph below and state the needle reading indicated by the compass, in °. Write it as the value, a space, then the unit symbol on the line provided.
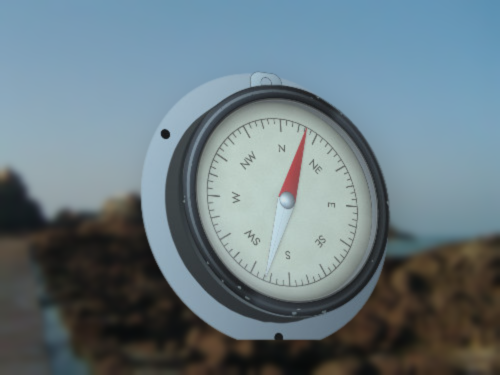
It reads 20 °
